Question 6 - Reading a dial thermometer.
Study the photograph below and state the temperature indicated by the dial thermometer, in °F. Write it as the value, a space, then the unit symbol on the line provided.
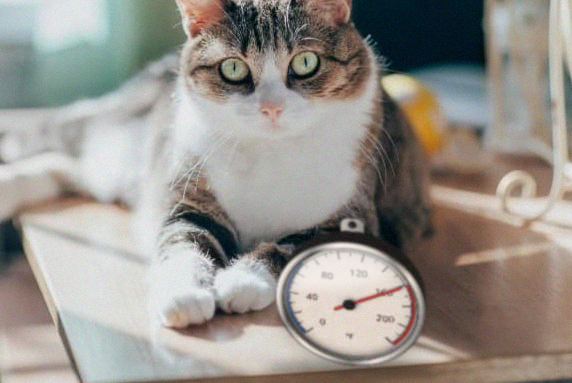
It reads 160 °F
